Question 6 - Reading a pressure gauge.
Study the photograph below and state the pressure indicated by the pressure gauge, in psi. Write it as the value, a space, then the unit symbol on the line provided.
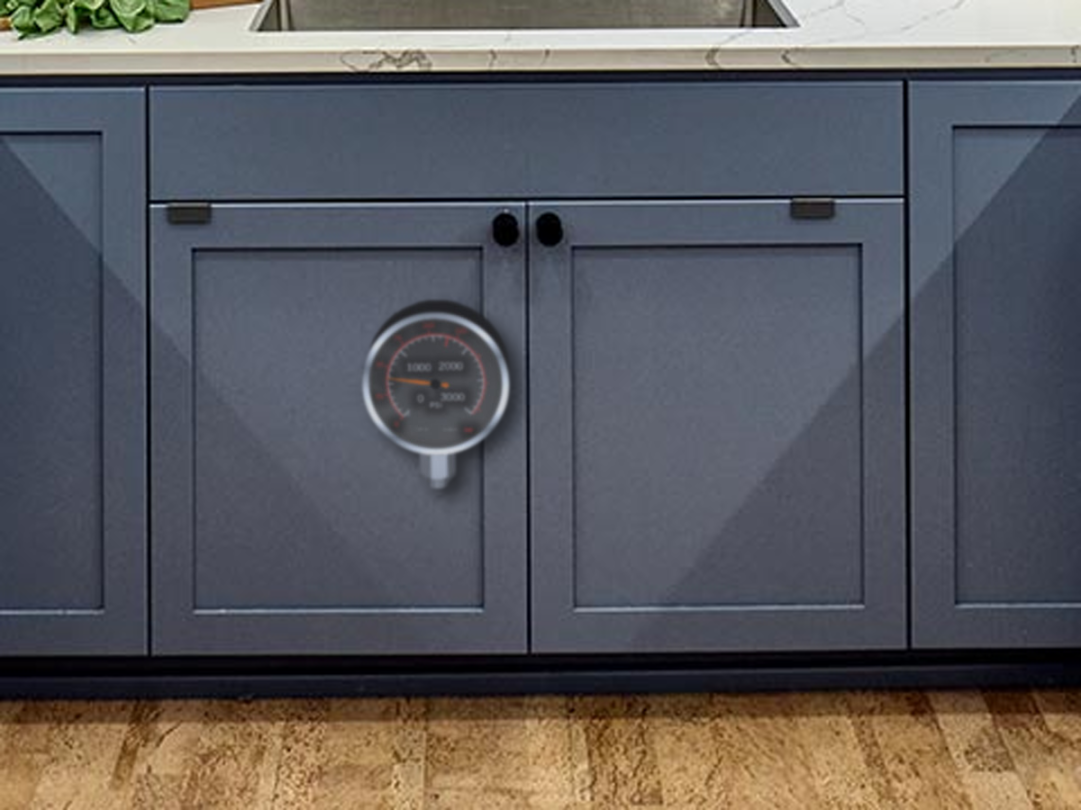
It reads 600 psi
